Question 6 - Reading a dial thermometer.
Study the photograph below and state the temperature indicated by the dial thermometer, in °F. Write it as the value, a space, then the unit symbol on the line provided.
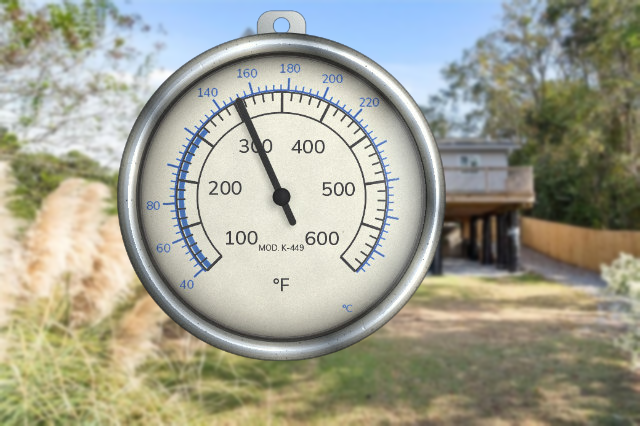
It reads 305 °F
